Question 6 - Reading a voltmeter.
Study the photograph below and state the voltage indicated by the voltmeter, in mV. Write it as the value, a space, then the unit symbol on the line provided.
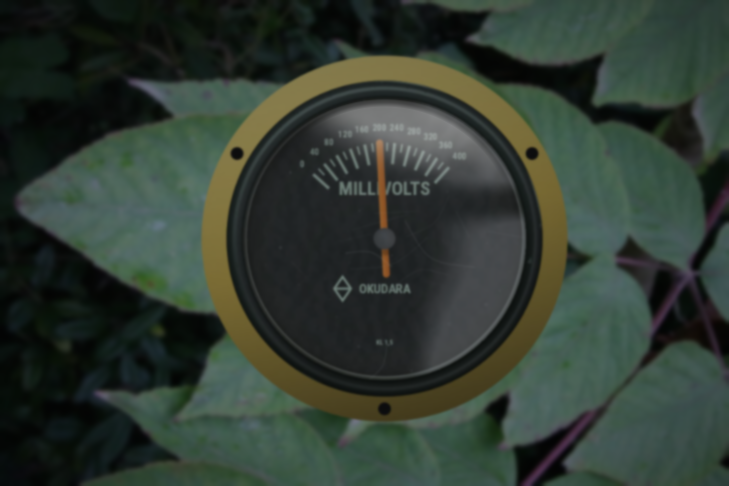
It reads 200 mV
